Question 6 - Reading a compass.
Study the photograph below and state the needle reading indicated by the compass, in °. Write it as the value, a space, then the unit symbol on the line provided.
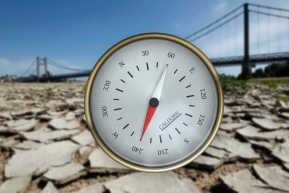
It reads 240 °
